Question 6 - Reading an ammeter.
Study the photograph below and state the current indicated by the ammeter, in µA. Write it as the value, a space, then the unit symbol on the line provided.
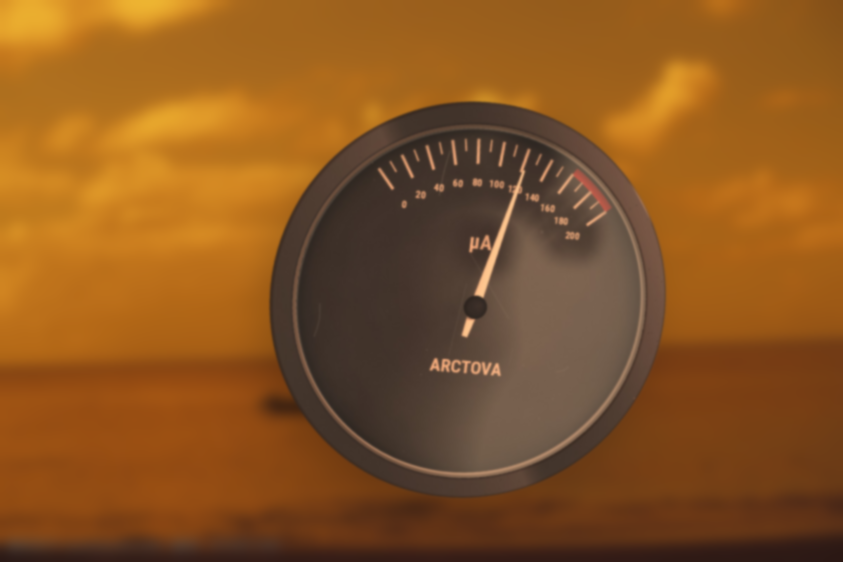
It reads 120 µA
